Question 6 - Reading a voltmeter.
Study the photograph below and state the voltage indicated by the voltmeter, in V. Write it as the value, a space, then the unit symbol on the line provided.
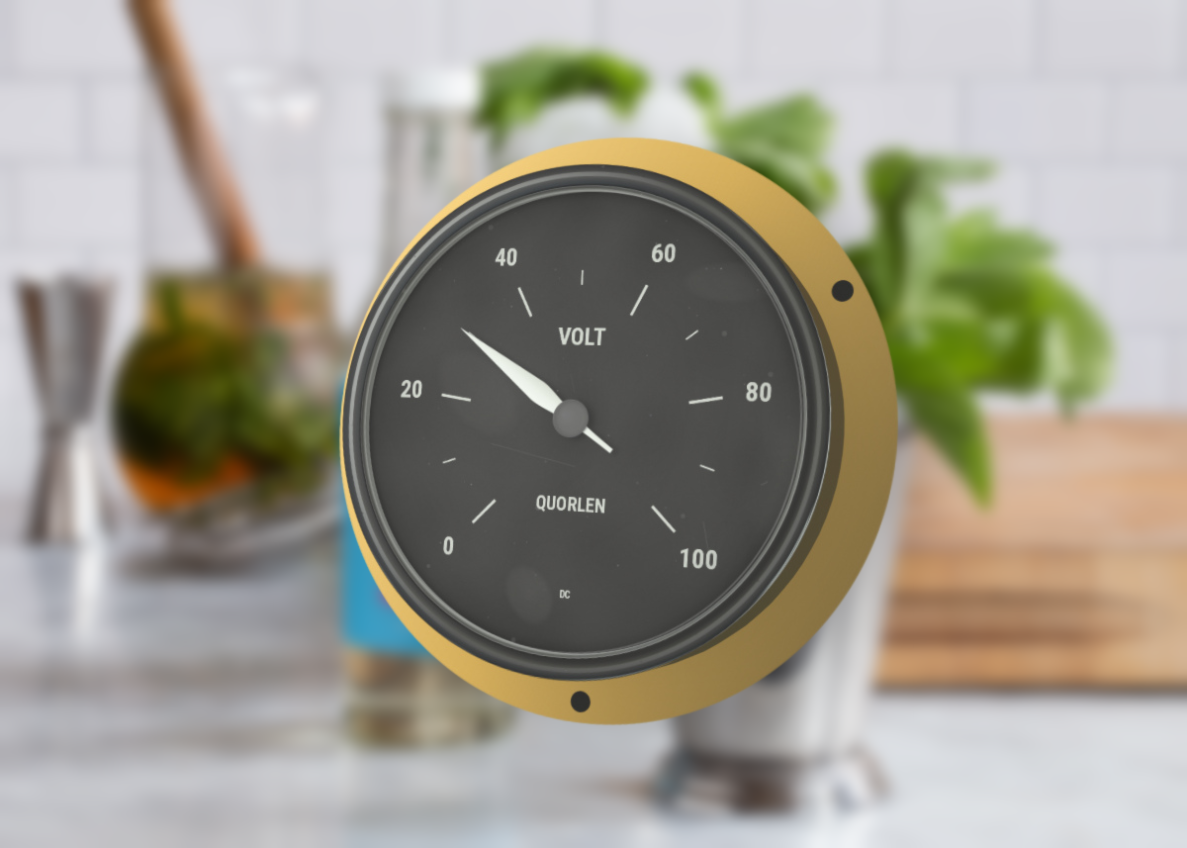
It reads 30 V
